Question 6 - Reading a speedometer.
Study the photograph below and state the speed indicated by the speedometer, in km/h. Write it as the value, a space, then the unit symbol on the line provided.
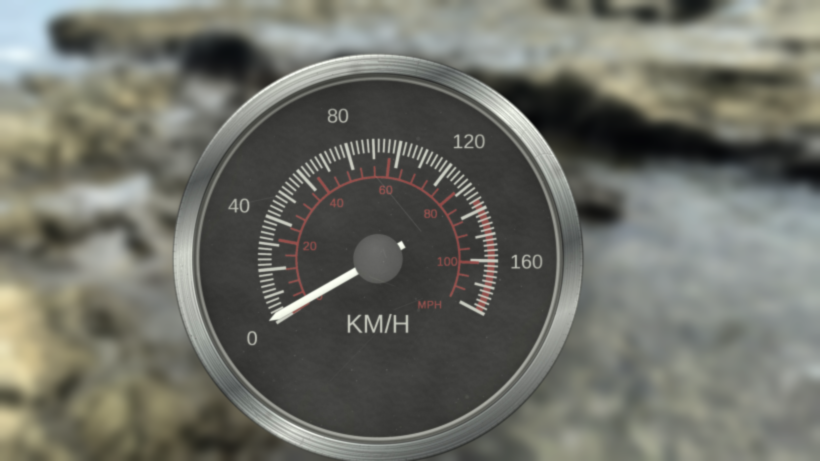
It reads 2 km/h
